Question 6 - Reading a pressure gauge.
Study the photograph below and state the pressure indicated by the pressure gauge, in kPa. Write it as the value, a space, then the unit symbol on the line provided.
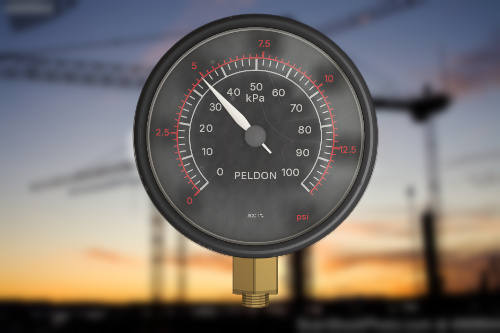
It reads 34 kPa
